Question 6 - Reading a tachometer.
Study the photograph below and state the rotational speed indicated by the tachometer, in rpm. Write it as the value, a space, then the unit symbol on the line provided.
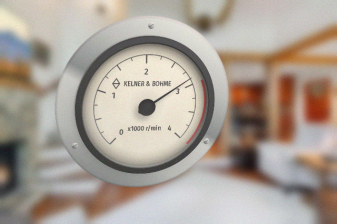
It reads 2875 rpm
